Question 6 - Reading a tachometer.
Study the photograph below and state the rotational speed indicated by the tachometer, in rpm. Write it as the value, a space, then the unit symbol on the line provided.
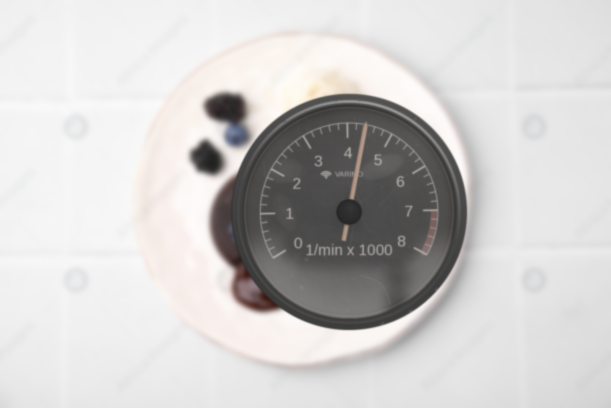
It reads 4400 rpm
